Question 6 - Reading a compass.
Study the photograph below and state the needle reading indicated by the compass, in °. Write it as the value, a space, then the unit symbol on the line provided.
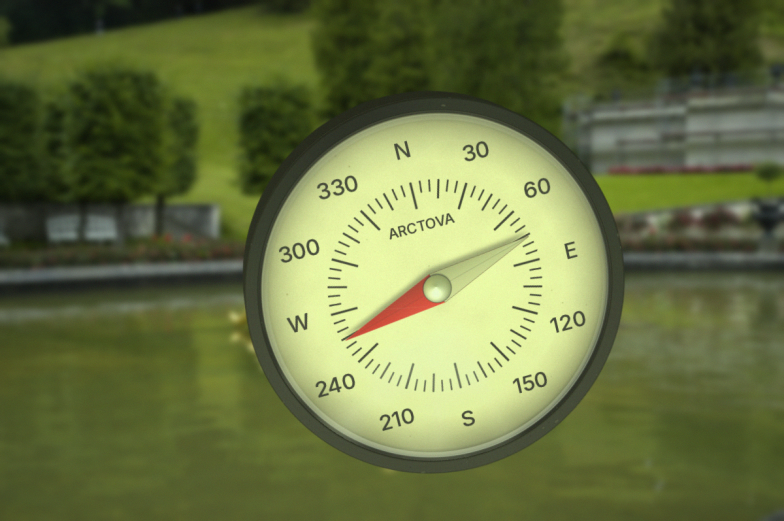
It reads 255 °
